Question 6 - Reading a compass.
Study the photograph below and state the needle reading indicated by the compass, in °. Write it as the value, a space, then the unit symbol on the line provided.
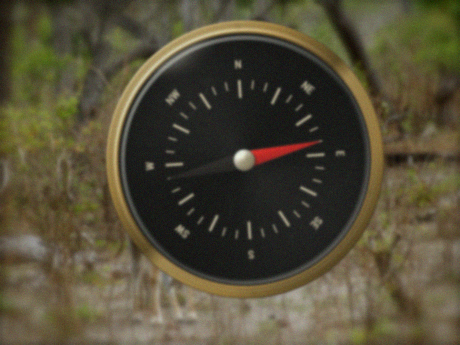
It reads 80 °
